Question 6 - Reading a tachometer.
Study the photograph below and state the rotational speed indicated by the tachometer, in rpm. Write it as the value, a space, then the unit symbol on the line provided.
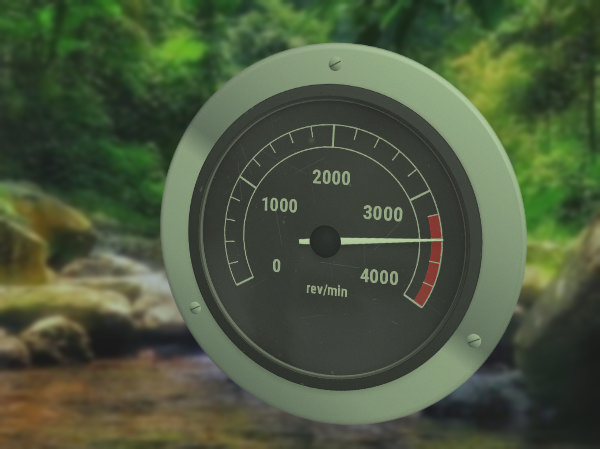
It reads 3400 rpm
